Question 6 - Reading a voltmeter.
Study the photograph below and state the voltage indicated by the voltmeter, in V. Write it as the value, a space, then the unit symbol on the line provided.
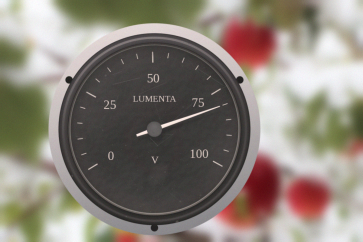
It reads 80 V
